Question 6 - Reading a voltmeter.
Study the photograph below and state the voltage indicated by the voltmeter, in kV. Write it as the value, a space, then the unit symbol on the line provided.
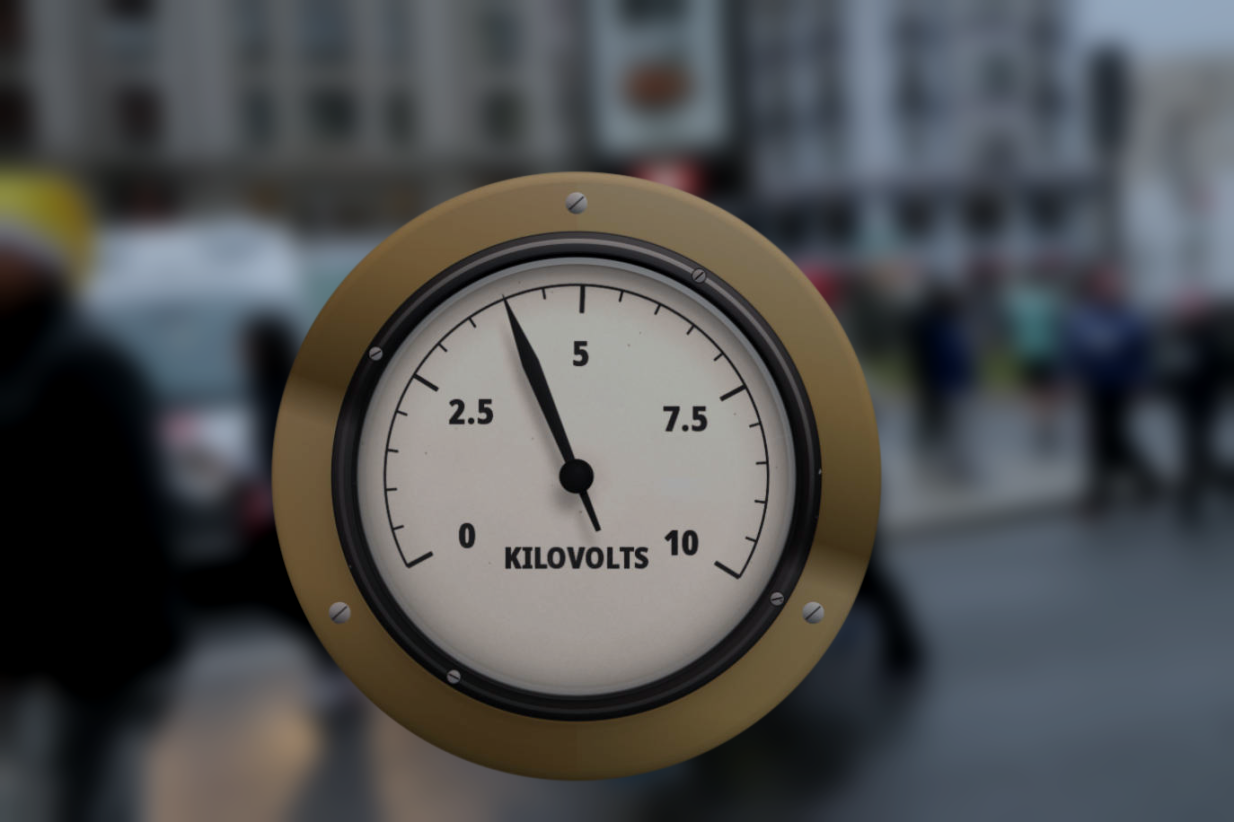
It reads 4 kV
